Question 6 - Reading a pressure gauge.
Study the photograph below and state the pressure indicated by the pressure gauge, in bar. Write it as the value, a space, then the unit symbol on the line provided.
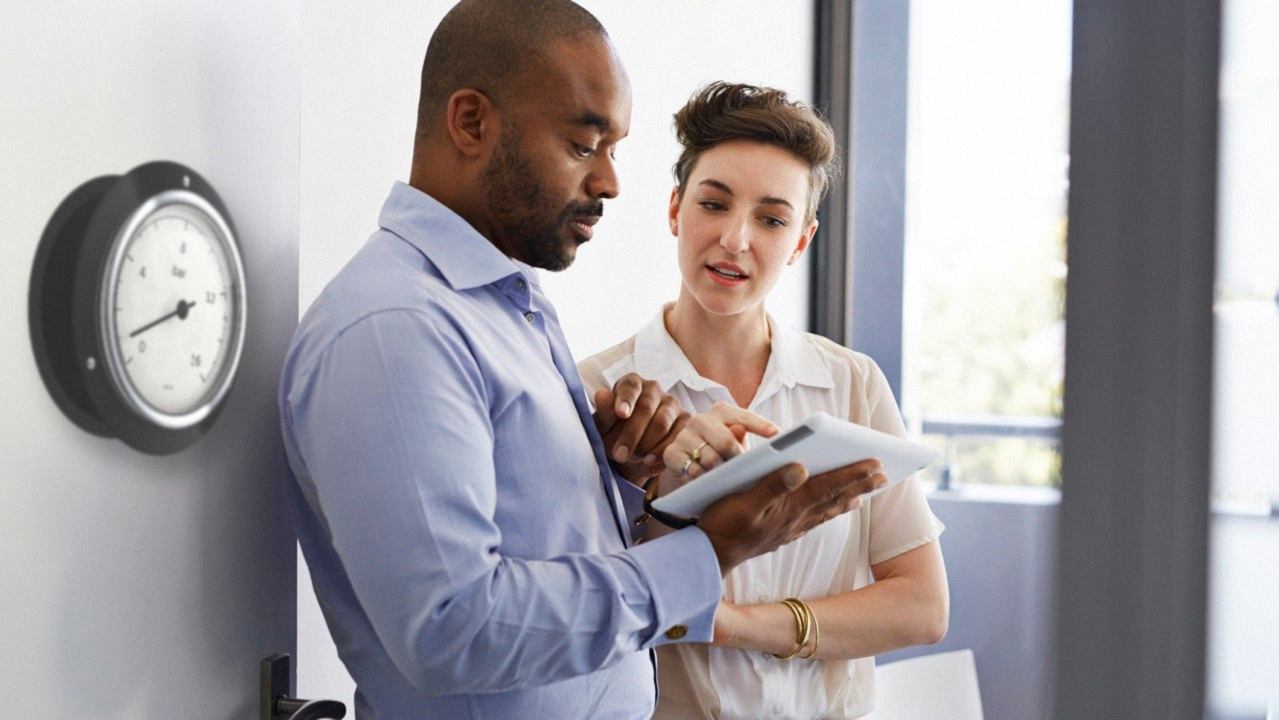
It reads 1 bar
